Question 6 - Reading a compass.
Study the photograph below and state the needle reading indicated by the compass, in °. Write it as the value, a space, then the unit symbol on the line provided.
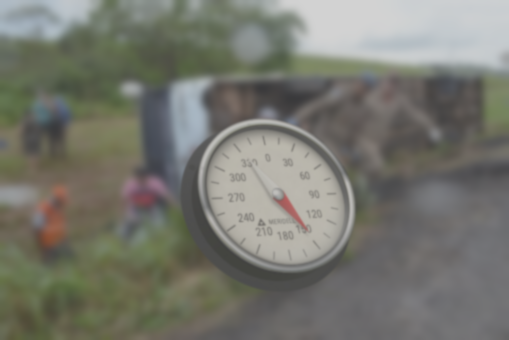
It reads 150 °
